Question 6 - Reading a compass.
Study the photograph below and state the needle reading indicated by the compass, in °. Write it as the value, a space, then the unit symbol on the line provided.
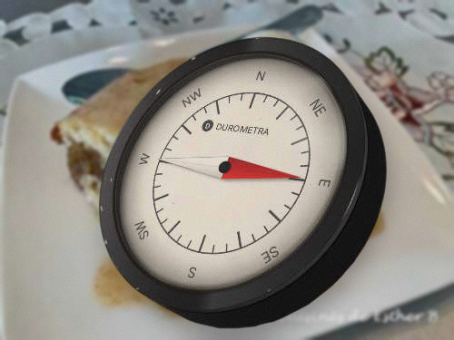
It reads 90 °
